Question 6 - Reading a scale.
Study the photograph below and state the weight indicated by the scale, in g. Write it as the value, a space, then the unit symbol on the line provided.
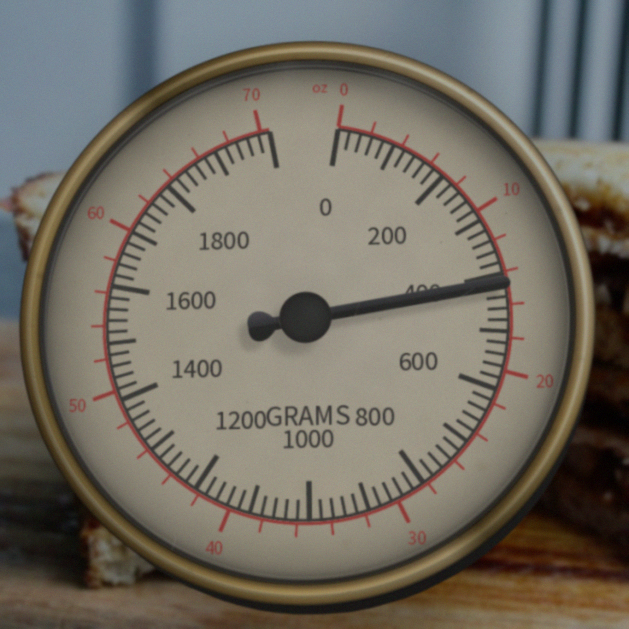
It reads 420 g
